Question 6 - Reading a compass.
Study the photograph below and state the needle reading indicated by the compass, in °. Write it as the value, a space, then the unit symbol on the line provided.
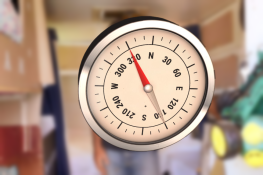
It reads 330 °
